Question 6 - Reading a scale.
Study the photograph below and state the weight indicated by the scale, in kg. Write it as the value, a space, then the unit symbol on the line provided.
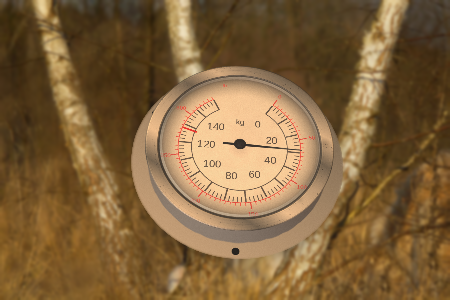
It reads 30 kg
